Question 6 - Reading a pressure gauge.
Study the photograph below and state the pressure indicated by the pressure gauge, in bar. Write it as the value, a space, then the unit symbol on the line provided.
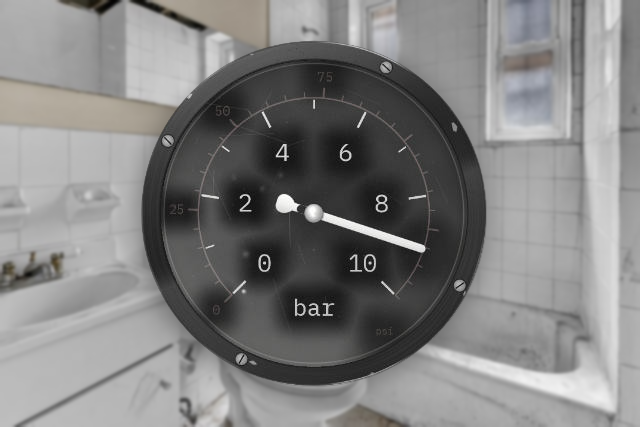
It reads 9 bar
